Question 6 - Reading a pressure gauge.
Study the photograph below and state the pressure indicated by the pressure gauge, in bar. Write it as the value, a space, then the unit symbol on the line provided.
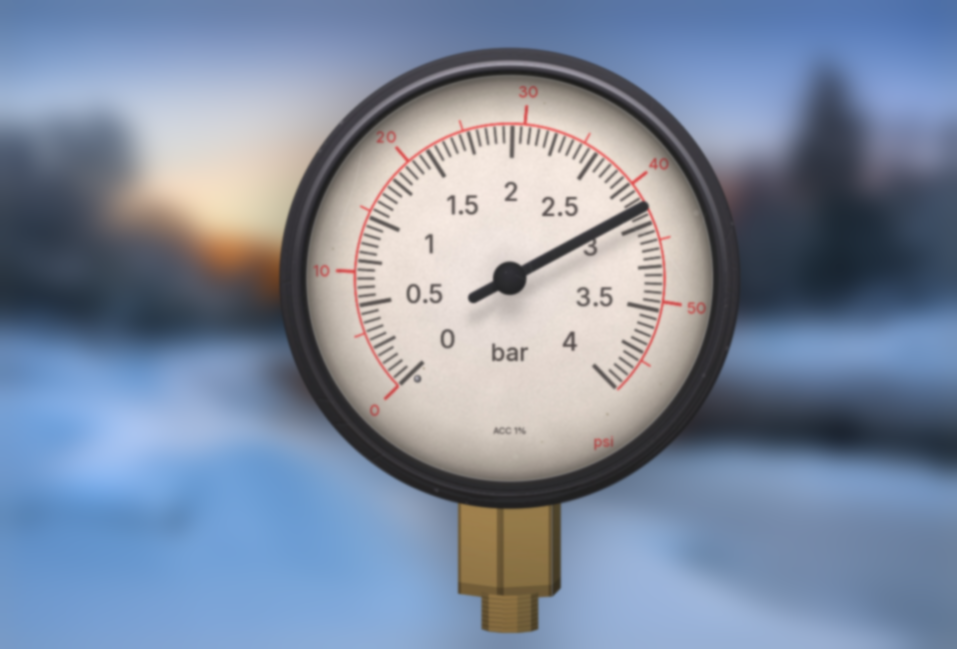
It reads 2.9 bar
